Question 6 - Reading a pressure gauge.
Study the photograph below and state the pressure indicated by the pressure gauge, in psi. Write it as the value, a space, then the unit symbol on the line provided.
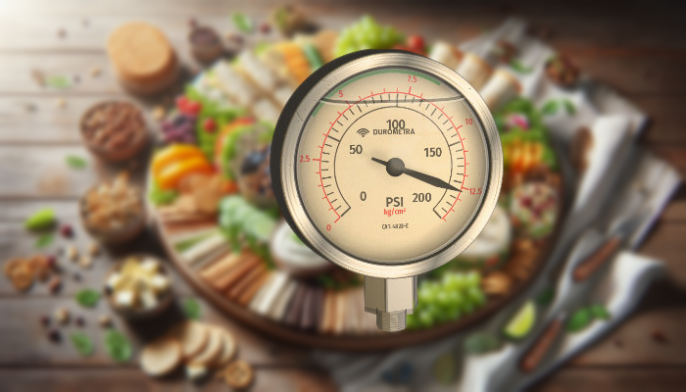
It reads 180 psi
